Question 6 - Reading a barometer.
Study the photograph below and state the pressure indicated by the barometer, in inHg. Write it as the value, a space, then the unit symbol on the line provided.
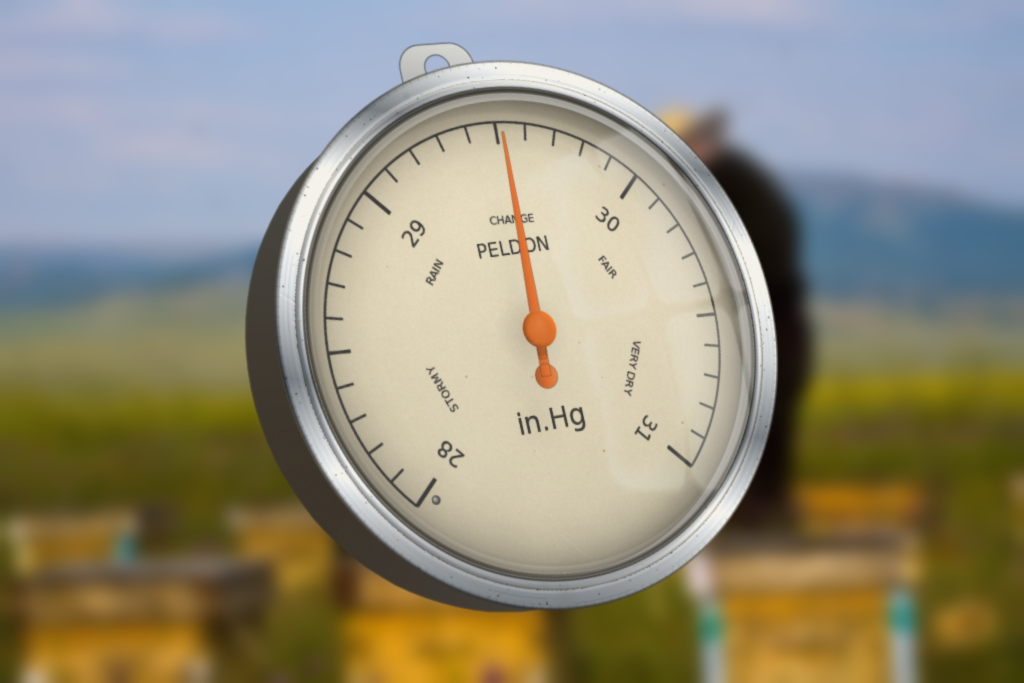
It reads 29.5 inHg
